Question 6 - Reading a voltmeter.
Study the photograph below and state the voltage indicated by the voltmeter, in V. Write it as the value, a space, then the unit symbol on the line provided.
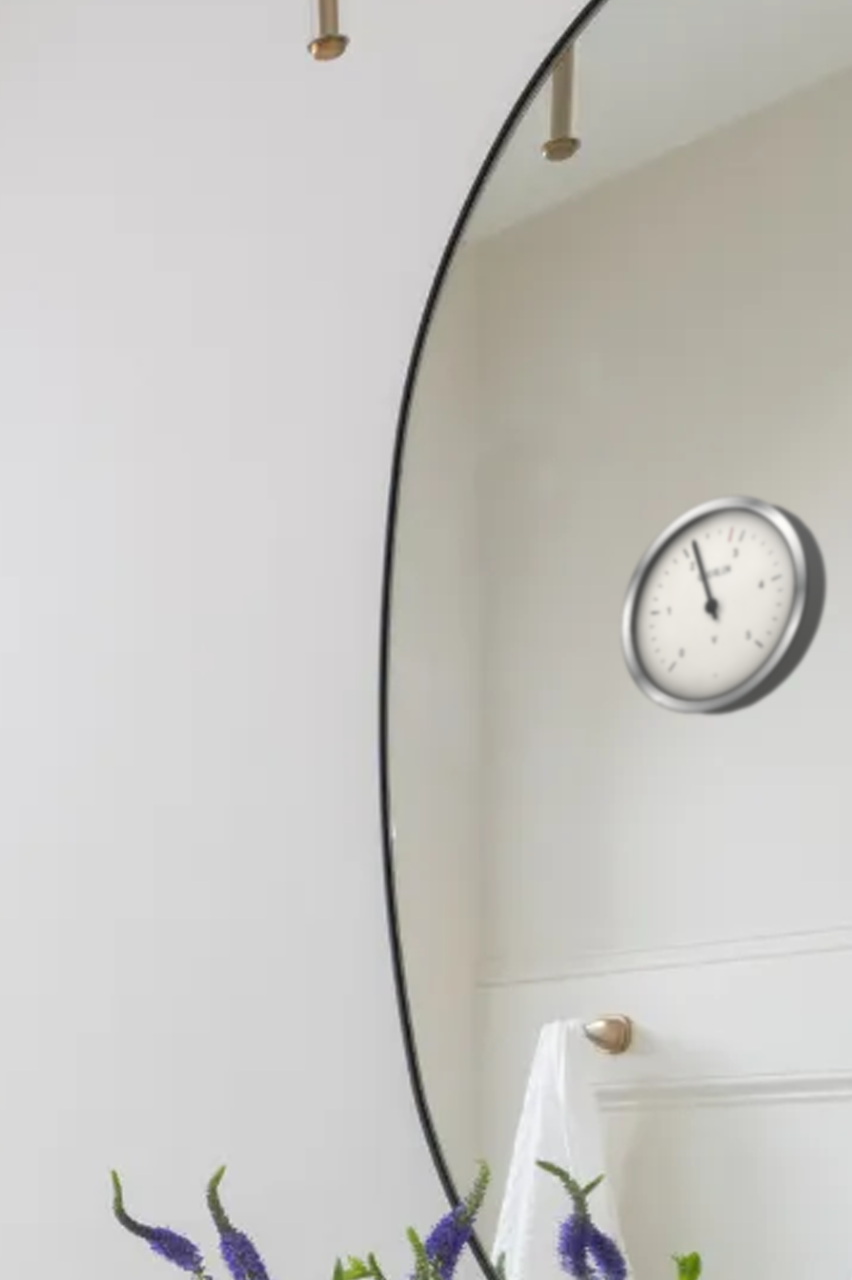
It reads 2.2 V
